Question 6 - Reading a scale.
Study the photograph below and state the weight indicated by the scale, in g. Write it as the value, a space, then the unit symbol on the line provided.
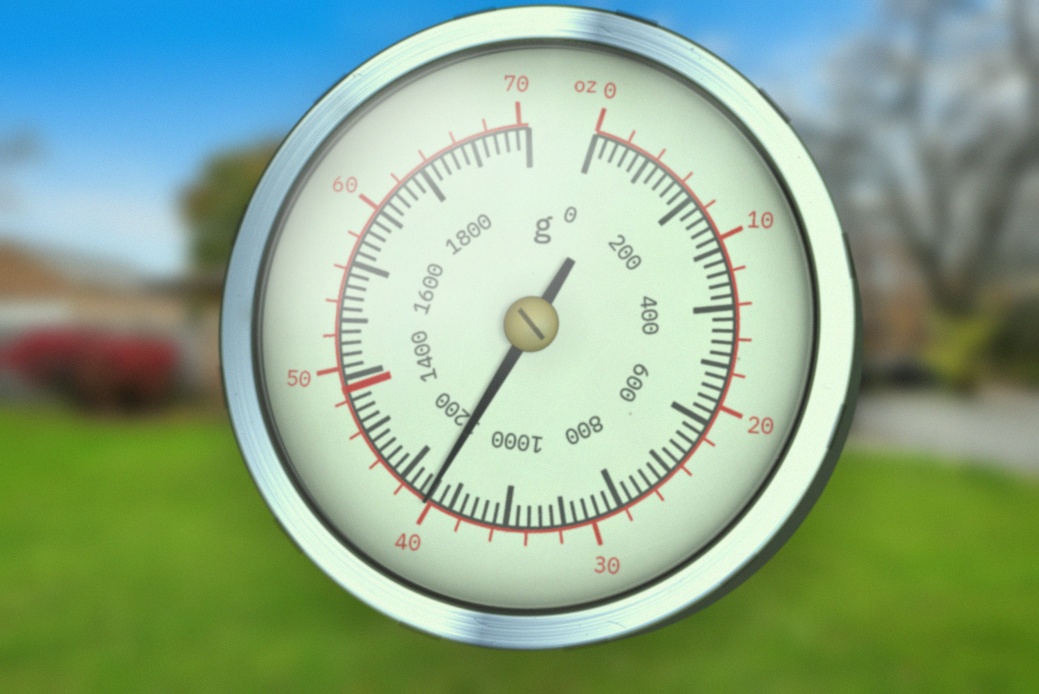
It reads 1140 g
